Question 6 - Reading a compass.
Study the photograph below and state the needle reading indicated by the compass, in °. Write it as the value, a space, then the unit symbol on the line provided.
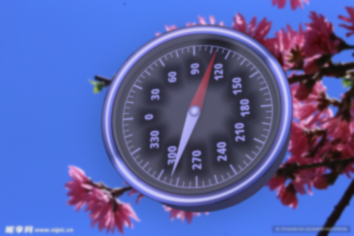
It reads 110 °
